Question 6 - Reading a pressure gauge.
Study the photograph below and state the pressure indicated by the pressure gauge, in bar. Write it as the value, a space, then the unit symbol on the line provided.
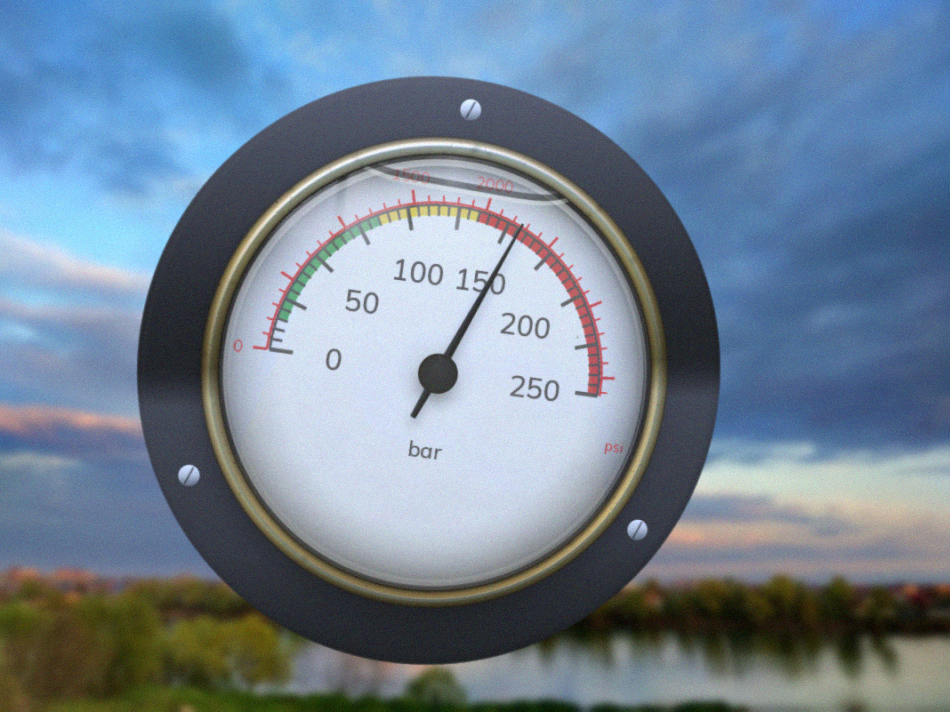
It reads 155 bar
